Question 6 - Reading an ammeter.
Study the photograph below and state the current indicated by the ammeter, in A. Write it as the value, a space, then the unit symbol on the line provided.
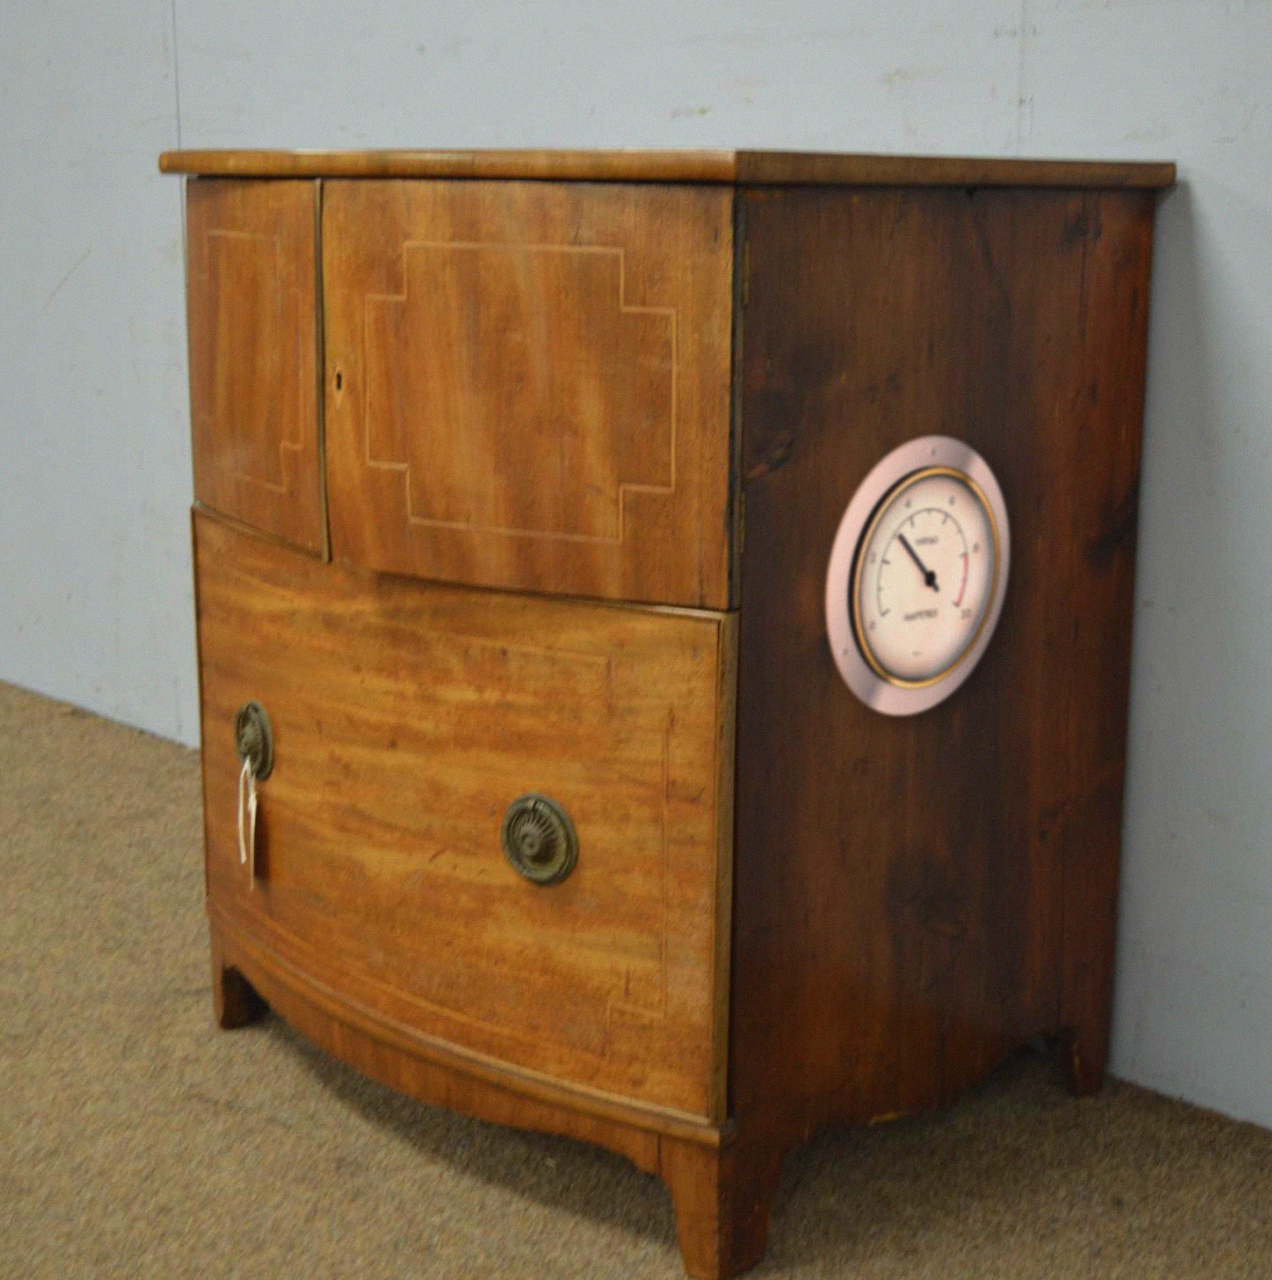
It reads 3 A
